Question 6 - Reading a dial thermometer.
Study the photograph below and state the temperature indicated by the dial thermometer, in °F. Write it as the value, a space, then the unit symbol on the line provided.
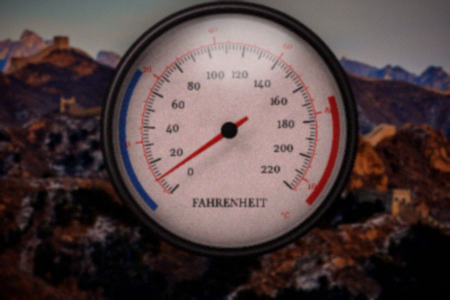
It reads 10 °F
